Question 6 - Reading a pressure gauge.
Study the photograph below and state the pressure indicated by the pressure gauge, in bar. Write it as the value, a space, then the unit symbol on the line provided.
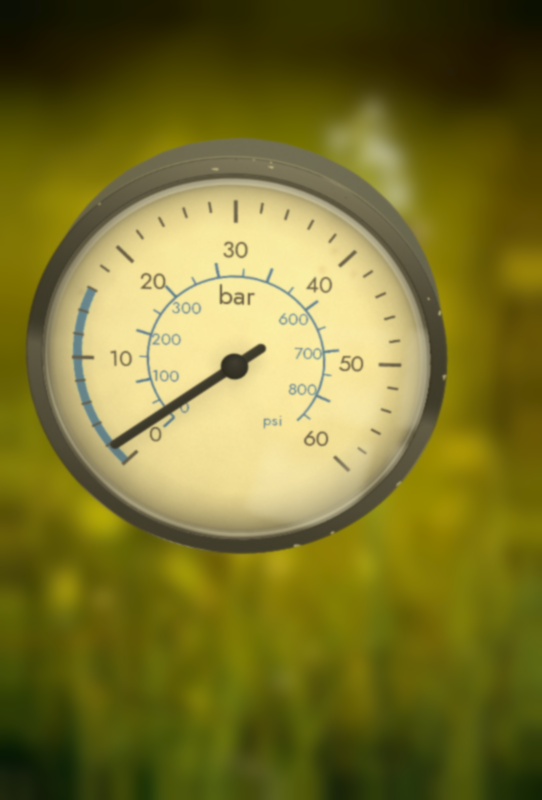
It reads 2 bar
